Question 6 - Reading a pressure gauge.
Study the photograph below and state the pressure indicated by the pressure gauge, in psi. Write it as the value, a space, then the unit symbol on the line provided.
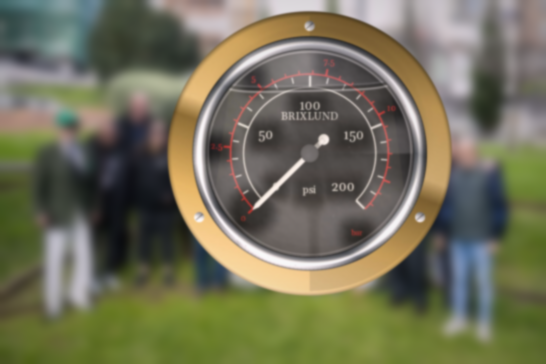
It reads 0 psi
